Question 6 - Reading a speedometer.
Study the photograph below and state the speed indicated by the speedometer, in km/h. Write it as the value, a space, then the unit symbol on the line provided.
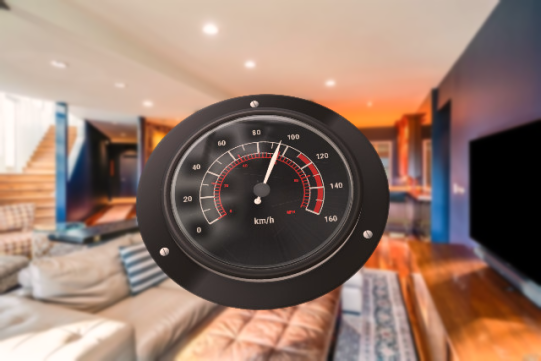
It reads 95 km/h
